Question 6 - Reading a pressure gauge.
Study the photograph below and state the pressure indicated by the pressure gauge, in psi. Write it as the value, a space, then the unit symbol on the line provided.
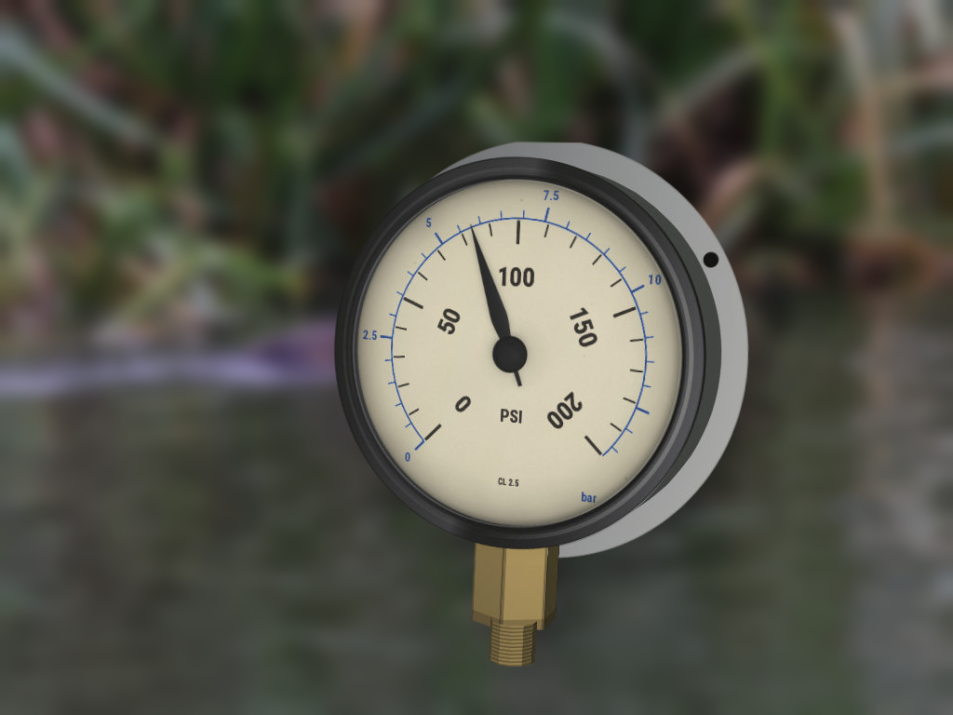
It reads 85 psi
